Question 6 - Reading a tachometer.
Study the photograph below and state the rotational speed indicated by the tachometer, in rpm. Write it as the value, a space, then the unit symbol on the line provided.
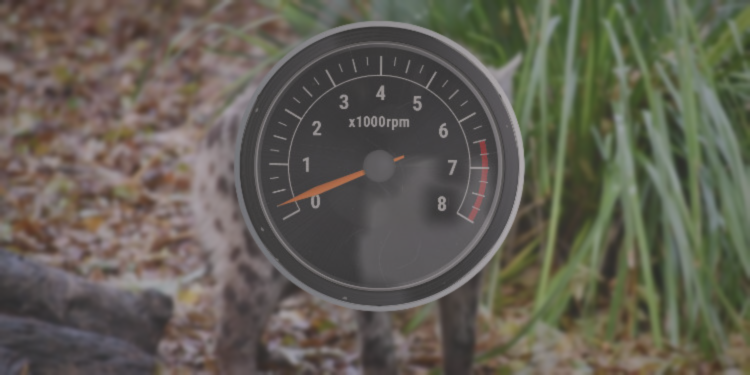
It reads 250 rpm
